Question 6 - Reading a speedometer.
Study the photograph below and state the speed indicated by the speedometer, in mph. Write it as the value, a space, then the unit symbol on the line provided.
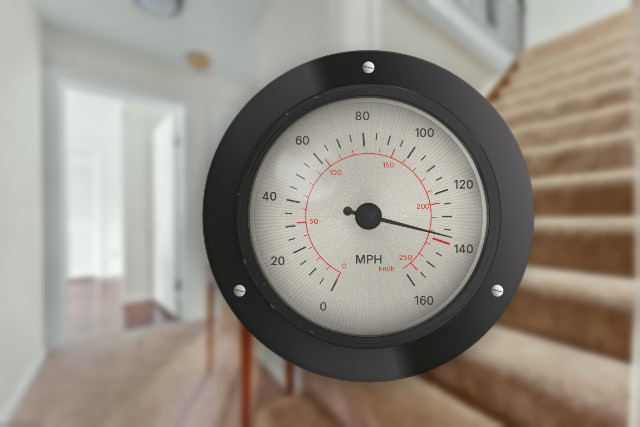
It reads 137.5 mph
